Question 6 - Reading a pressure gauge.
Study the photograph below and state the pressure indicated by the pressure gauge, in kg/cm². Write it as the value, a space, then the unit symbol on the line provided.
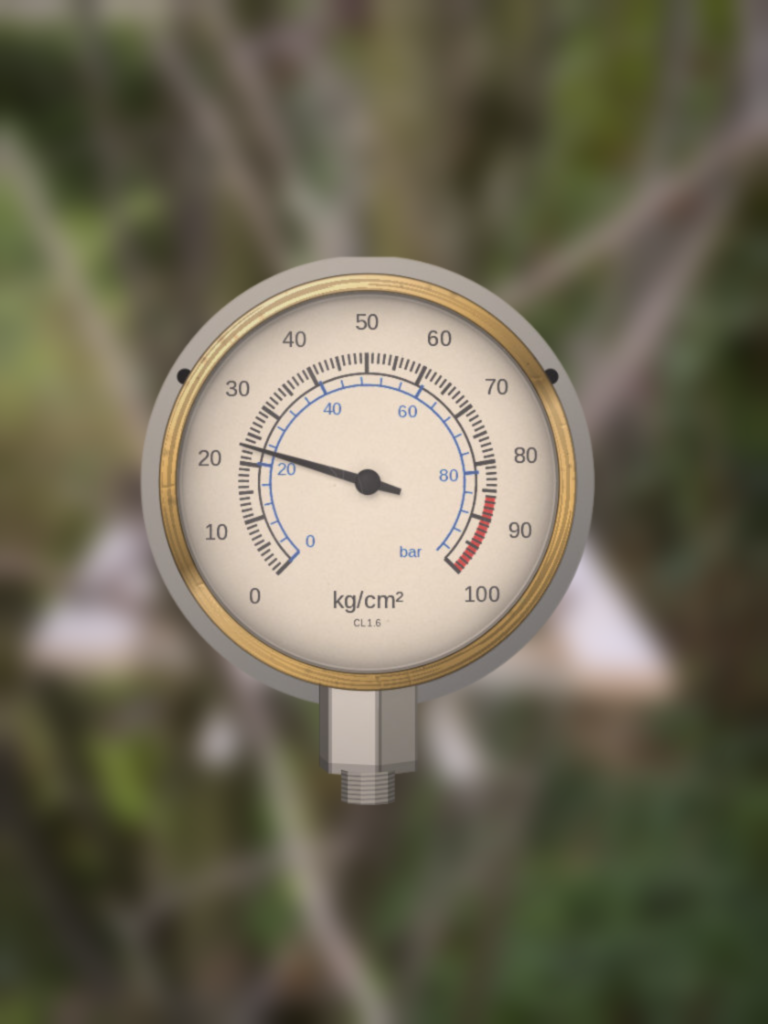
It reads 23 kg/cm²
